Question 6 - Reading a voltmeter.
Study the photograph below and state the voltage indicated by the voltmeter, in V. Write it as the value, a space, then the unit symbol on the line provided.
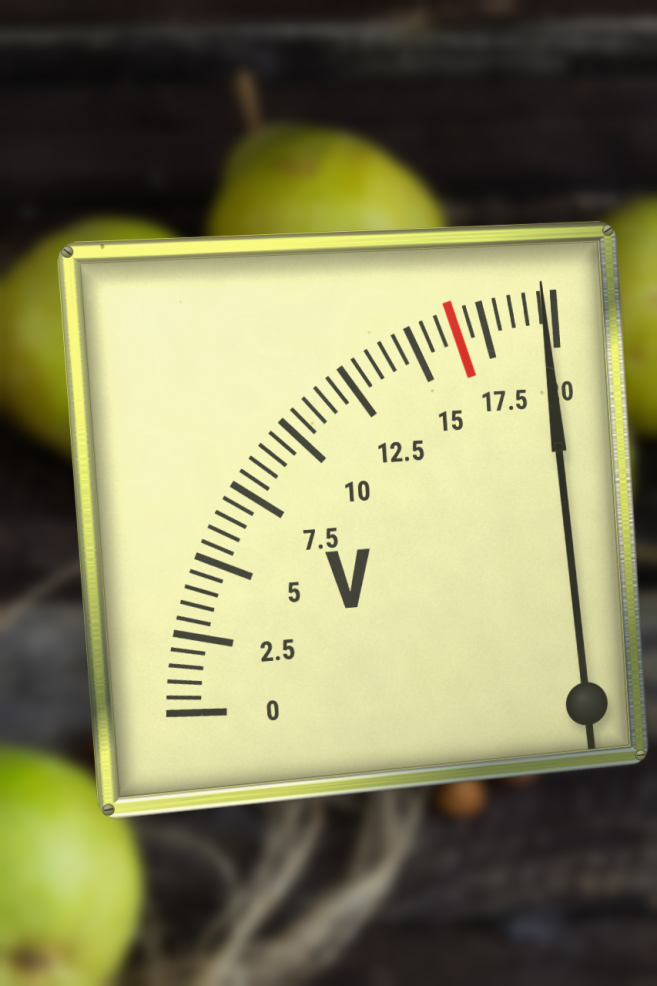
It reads 19.5 V
